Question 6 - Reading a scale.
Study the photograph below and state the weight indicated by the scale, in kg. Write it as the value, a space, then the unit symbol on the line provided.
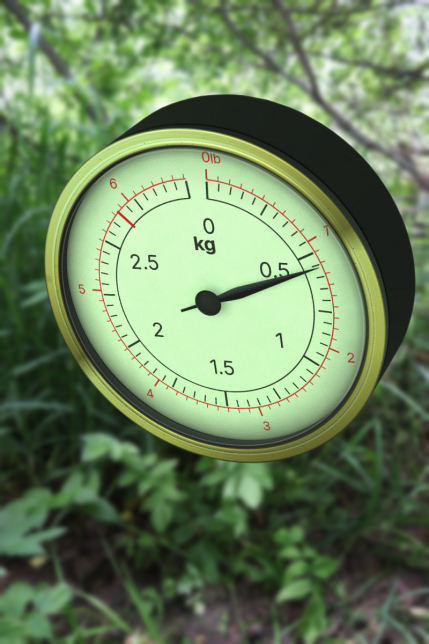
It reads 0.55 kg
